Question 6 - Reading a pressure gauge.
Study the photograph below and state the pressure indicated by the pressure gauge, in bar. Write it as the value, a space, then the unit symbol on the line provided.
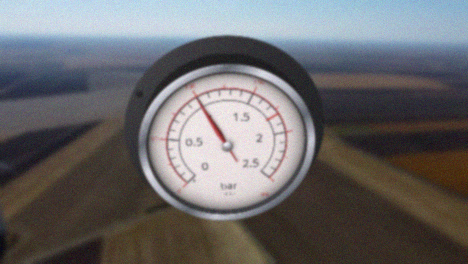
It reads 1 bar
